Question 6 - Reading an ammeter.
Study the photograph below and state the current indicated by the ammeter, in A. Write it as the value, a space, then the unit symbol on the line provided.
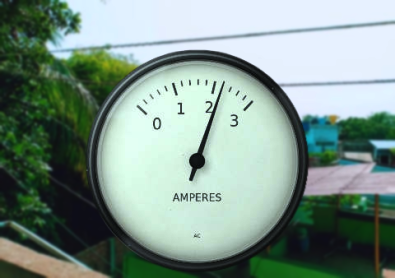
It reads 2.2 A
